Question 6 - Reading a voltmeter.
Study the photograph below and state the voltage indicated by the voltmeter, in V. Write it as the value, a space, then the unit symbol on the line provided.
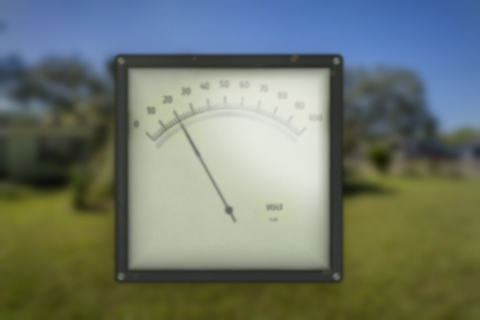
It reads 20 V
